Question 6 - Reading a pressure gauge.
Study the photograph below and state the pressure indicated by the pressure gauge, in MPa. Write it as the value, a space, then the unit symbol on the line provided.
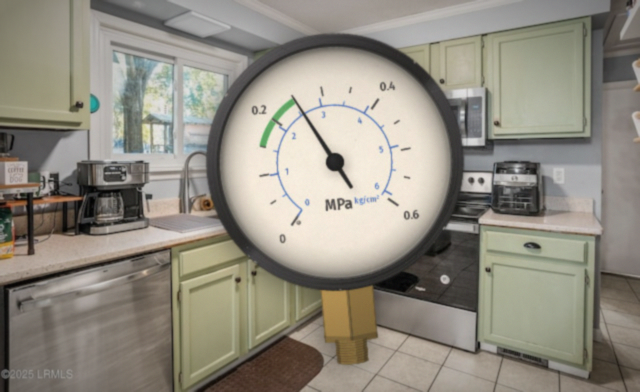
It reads 0.25 MPa
